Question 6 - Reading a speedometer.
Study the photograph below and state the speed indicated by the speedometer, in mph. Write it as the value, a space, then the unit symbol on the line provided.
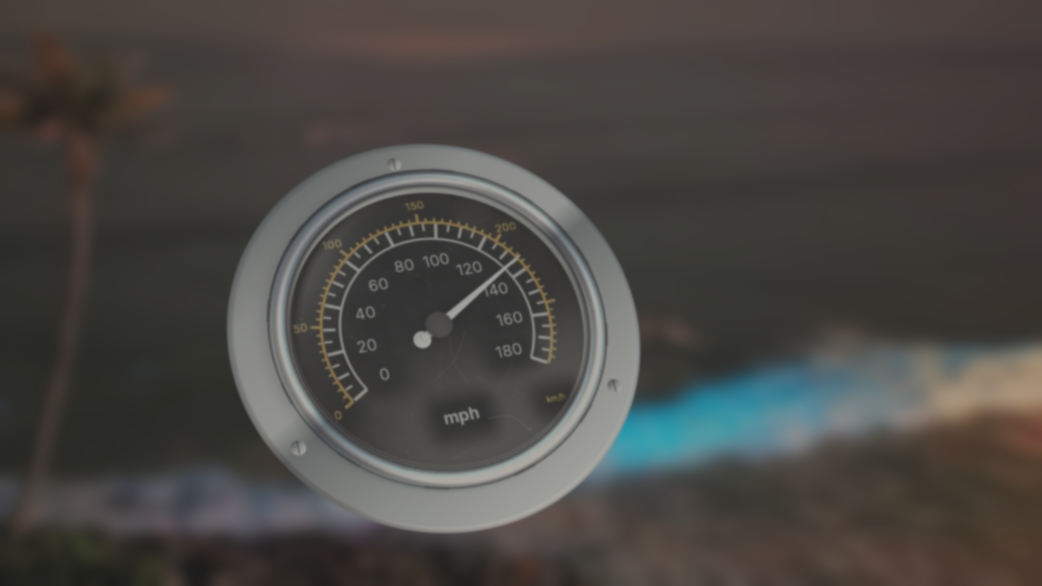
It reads 135 mph
